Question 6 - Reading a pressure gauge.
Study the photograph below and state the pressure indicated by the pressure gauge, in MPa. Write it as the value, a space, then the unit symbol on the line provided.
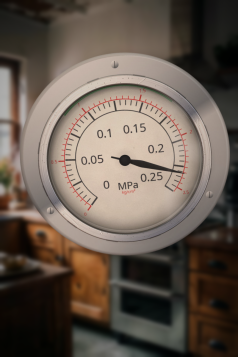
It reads 0.23 MPa
